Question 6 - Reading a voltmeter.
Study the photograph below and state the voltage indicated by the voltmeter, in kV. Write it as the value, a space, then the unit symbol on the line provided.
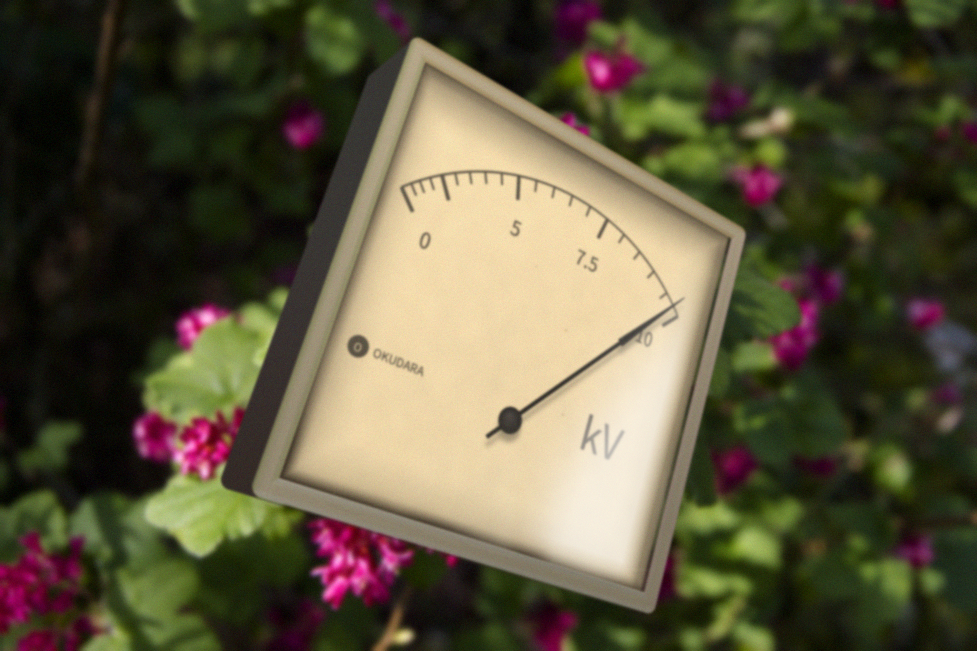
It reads 9.75 kV
